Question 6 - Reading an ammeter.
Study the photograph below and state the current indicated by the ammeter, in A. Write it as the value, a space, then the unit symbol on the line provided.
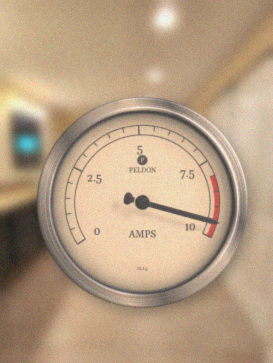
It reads 9.5 A
